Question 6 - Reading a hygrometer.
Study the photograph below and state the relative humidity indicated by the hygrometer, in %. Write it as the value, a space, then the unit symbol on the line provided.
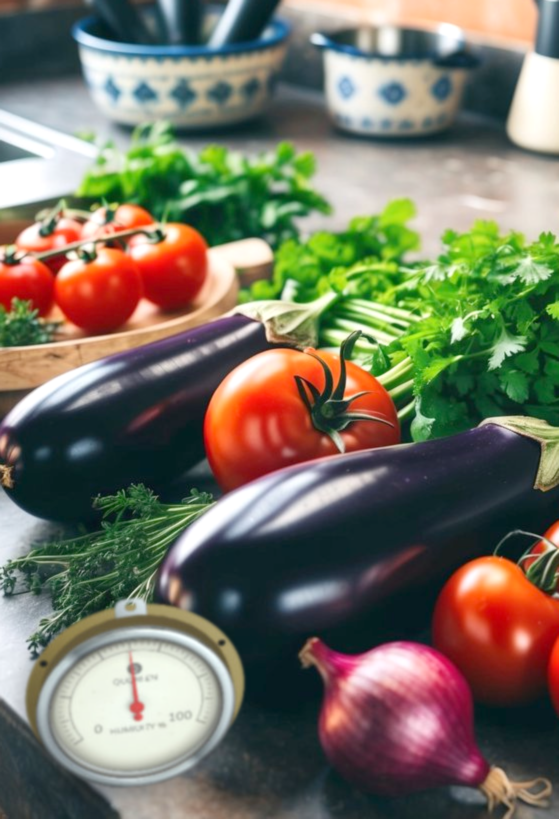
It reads 50 %
